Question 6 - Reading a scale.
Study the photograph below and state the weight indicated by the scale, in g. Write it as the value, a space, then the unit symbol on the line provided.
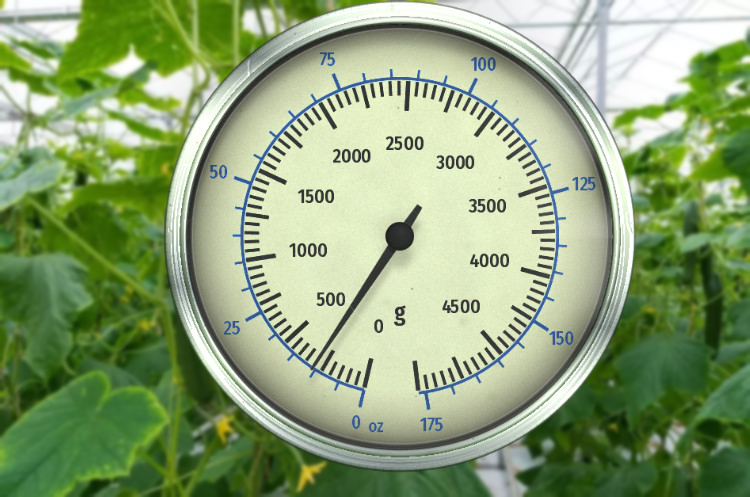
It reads 300 g
